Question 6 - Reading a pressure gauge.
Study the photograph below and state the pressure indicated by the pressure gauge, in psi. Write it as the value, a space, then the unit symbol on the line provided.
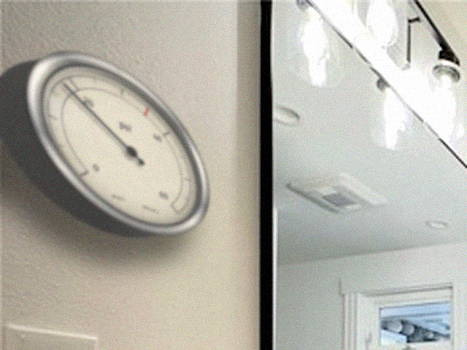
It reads 17.5 psi
